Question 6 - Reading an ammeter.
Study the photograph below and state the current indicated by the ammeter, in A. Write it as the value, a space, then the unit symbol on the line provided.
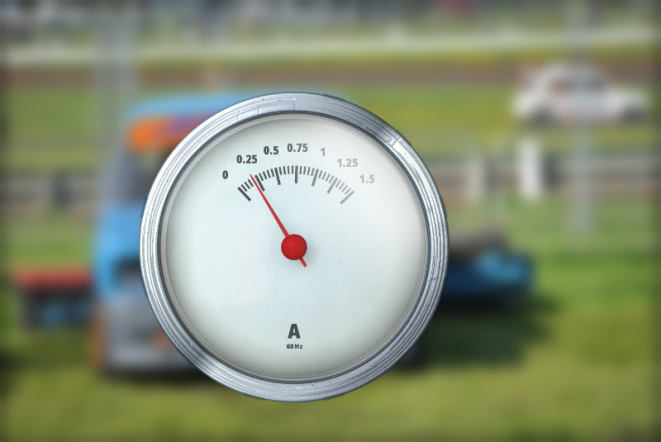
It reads 0.2 A
